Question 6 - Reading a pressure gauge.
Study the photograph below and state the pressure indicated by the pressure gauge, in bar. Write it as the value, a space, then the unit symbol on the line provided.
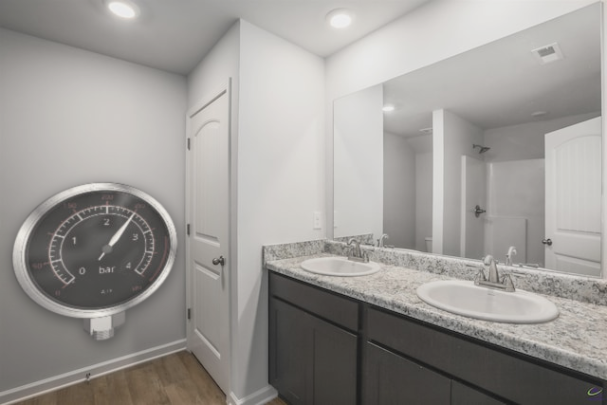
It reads 2.5 bar
